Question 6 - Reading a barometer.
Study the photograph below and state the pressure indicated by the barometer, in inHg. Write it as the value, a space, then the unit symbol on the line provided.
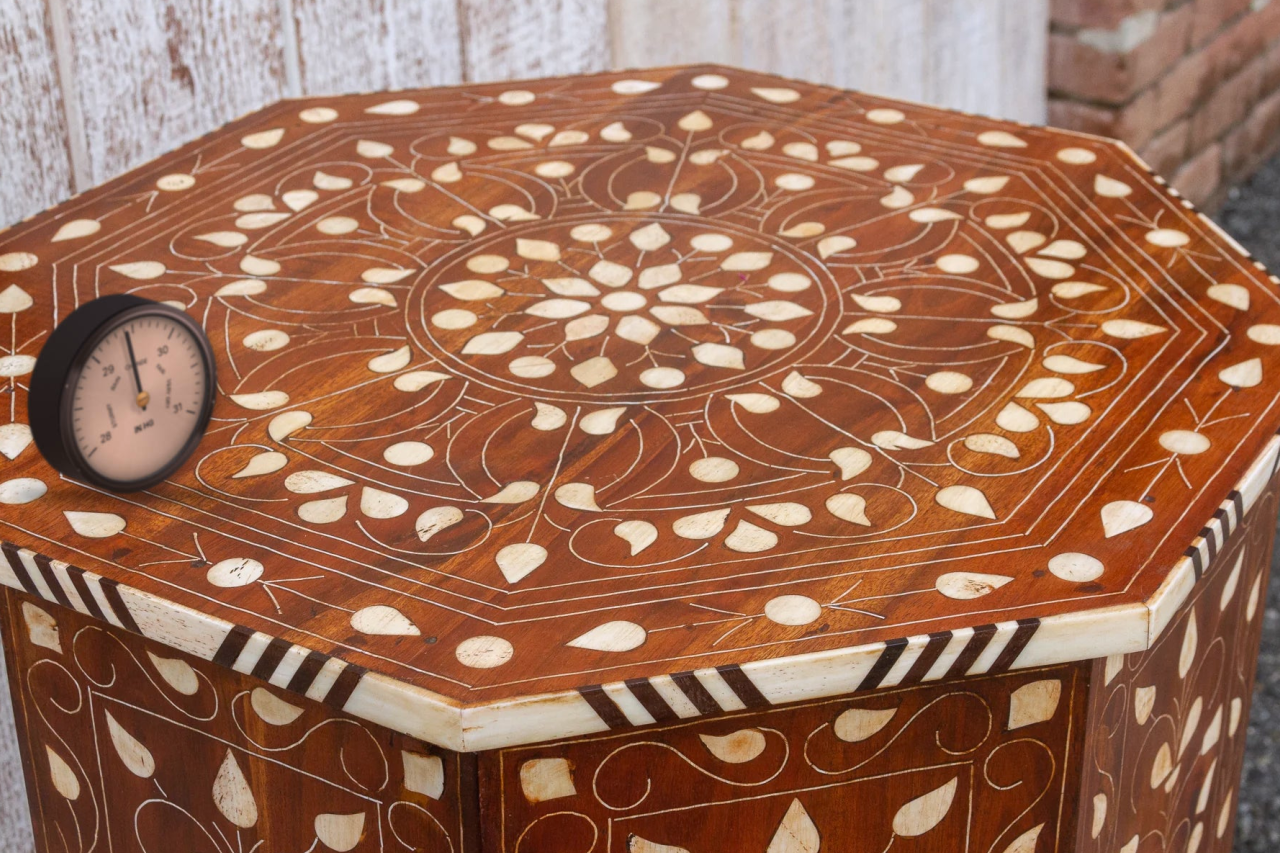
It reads 29.4 inHg
